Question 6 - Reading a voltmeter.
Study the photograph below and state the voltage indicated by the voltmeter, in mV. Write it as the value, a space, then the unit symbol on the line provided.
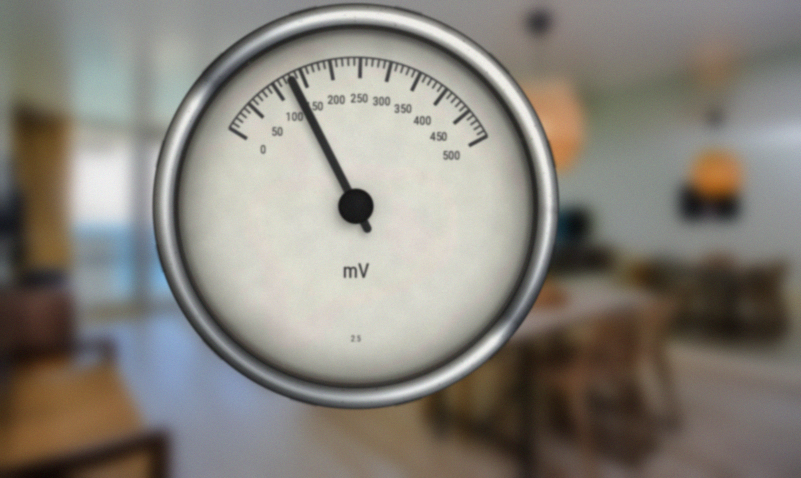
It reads 130 mV
